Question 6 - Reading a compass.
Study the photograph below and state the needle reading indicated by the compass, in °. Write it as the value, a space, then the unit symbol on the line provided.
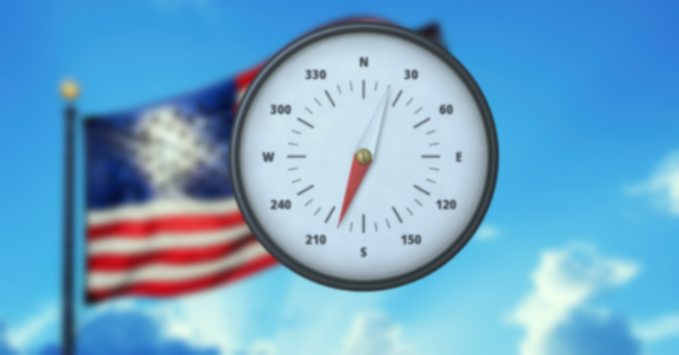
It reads 200 °
